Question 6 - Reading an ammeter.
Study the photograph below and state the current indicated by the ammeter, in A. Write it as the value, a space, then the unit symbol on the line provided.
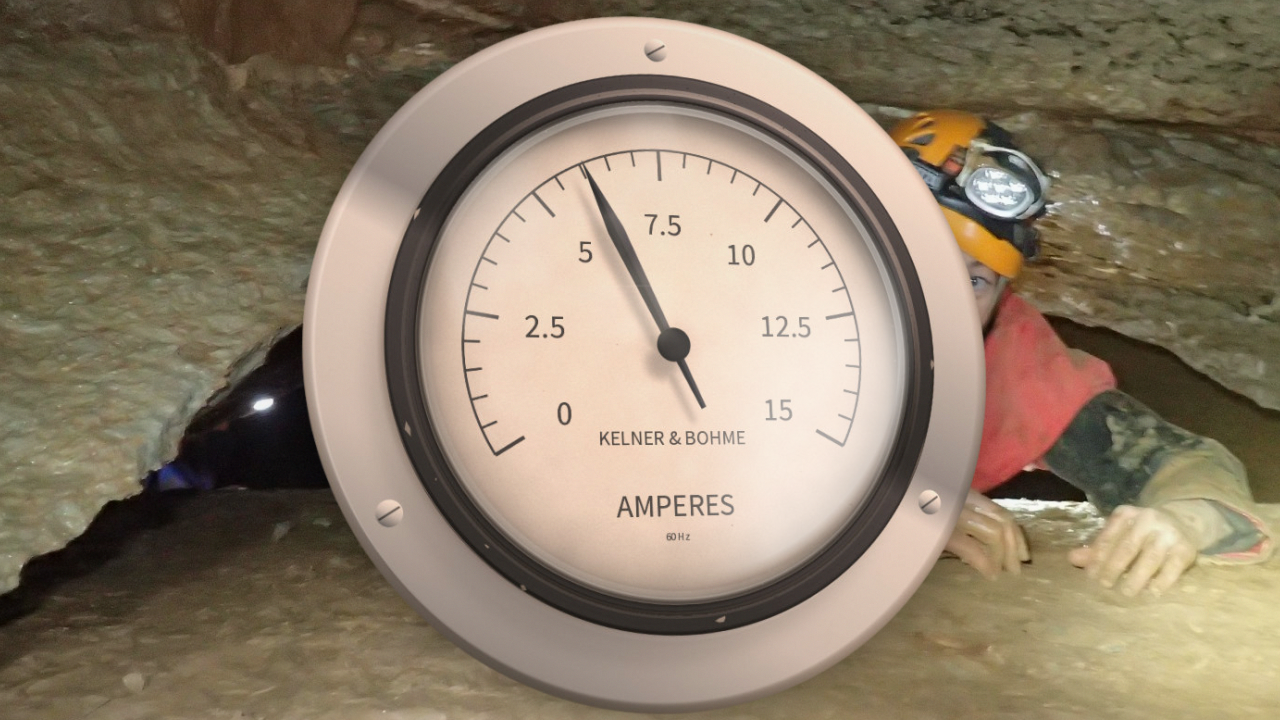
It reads 6 A
